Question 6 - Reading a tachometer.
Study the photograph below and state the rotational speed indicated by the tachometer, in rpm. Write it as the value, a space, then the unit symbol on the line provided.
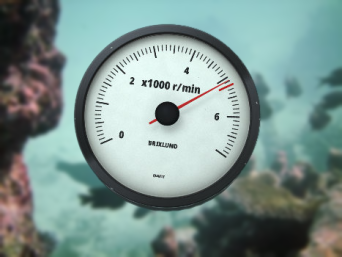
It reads 5100 rpm
